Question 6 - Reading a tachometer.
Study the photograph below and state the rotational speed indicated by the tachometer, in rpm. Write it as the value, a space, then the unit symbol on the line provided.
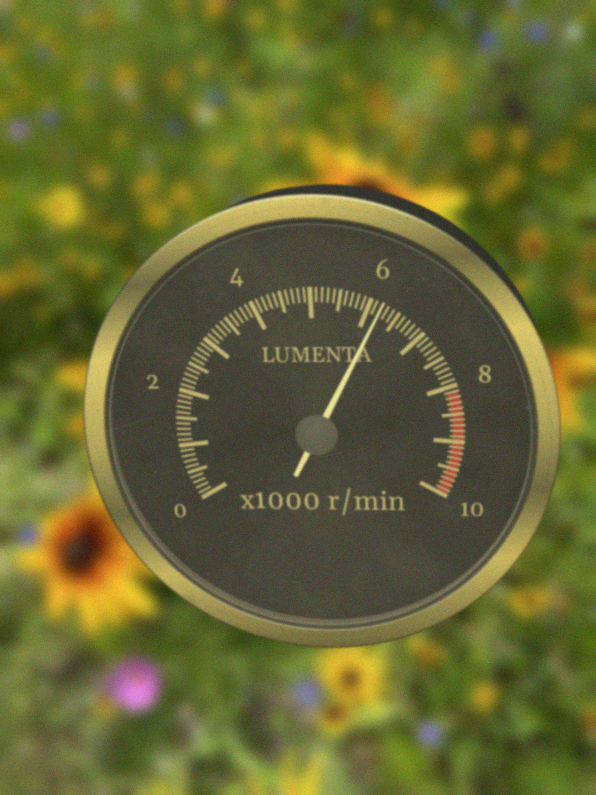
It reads 6200 rpm
